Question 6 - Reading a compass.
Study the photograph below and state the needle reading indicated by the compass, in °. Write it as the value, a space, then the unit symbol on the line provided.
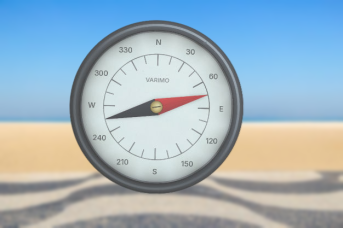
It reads 75 °
